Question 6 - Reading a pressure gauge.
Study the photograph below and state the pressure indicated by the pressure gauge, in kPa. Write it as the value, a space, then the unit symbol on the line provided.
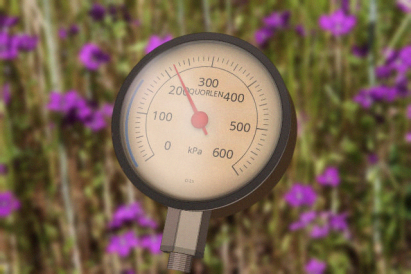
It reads 220 kPa
